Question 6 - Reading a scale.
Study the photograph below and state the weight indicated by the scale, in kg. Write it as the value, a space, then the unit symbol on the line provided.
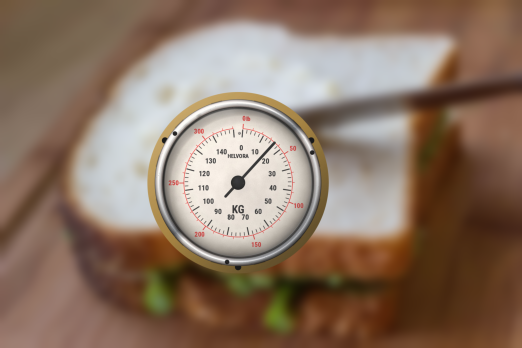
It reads 16 kg
